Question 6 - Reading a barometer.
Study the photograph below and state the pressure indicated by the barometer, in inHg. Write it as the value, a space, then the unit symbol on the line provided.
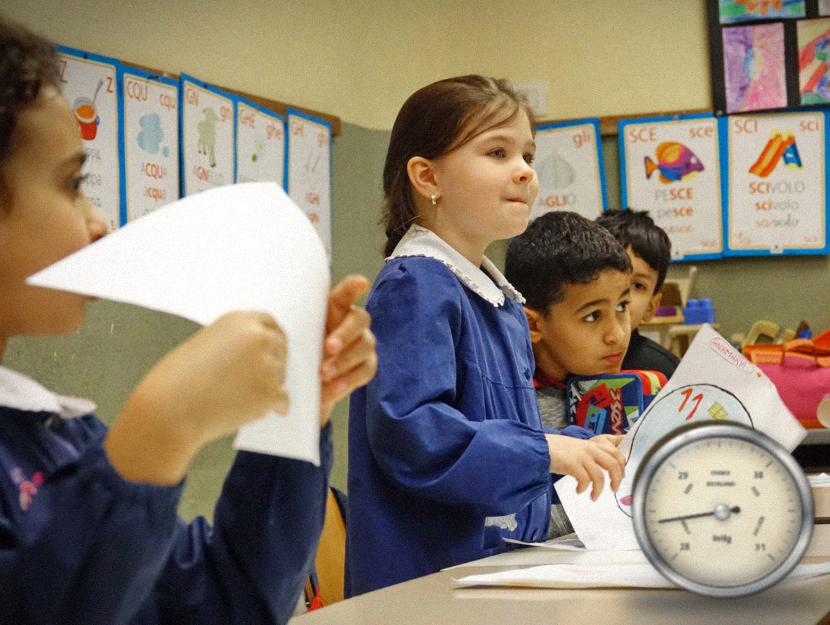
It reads 28.4 inHg
